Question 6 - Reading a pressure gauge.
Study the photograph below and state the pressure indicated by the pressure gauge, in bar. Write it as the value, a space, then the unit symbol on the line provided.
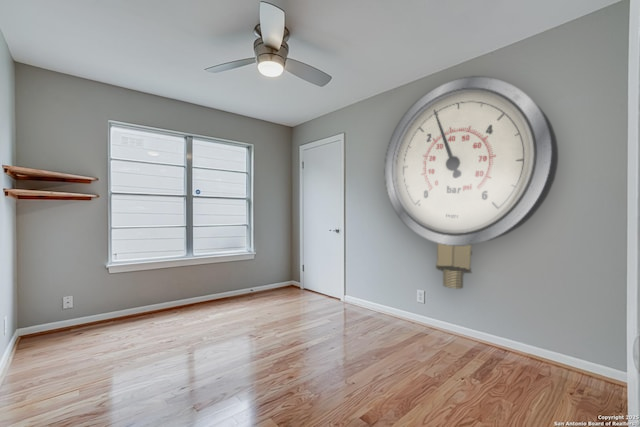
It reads 2.5 bar
